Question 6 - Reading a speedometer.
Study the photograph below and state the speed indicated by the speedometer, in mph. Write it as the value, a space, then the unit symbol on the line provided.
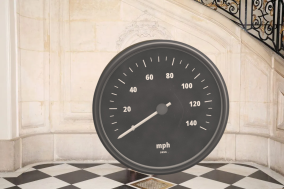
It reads 0 mph
